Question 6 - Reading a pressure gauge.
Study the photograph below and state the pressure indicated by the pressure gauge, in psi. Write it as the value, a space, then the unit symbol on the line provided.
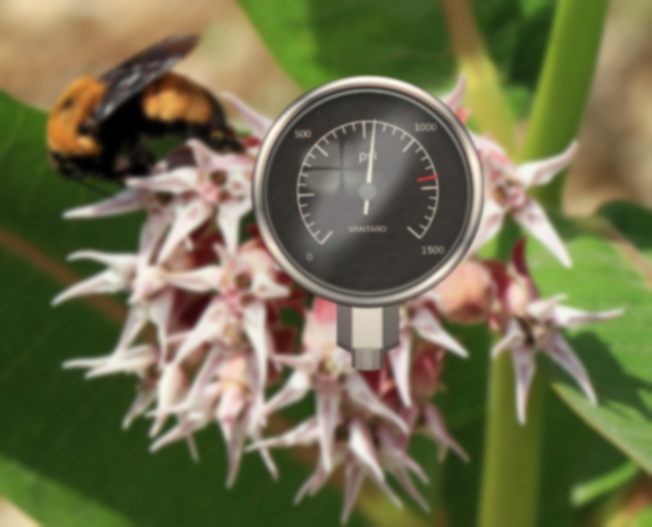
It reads 800 psi
